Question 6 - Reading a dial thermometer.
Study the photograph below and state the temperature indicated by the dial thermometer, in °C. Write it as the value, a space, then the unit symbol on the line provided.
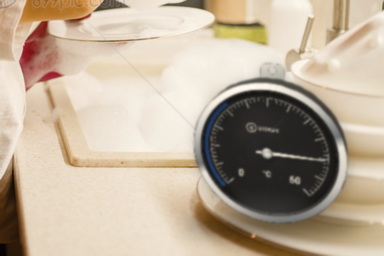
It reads 50 °C
